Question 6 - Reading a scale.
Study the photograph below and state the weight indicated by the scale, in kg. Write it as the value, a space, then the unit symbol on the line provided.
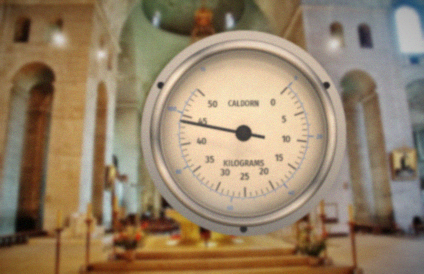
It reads 44 kg
